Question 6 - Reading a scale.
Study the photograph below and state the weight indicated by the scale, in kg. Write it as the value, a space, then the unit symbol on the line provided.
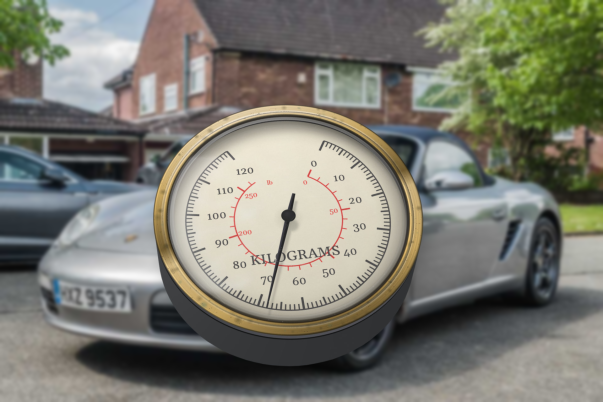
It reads 68 kg
